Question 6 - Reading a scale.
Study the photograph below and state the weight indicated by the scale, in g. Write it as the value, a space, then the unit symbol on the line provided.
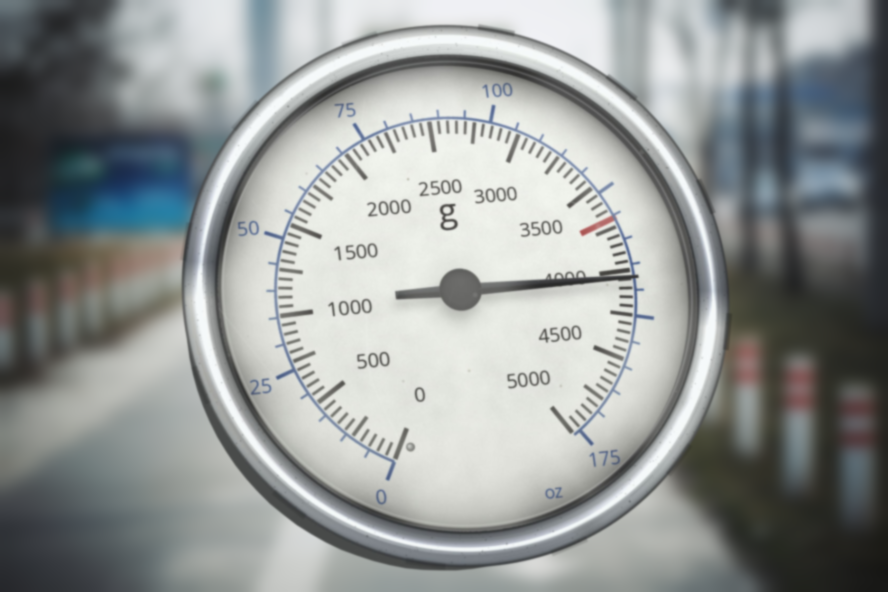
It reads 4050 g
